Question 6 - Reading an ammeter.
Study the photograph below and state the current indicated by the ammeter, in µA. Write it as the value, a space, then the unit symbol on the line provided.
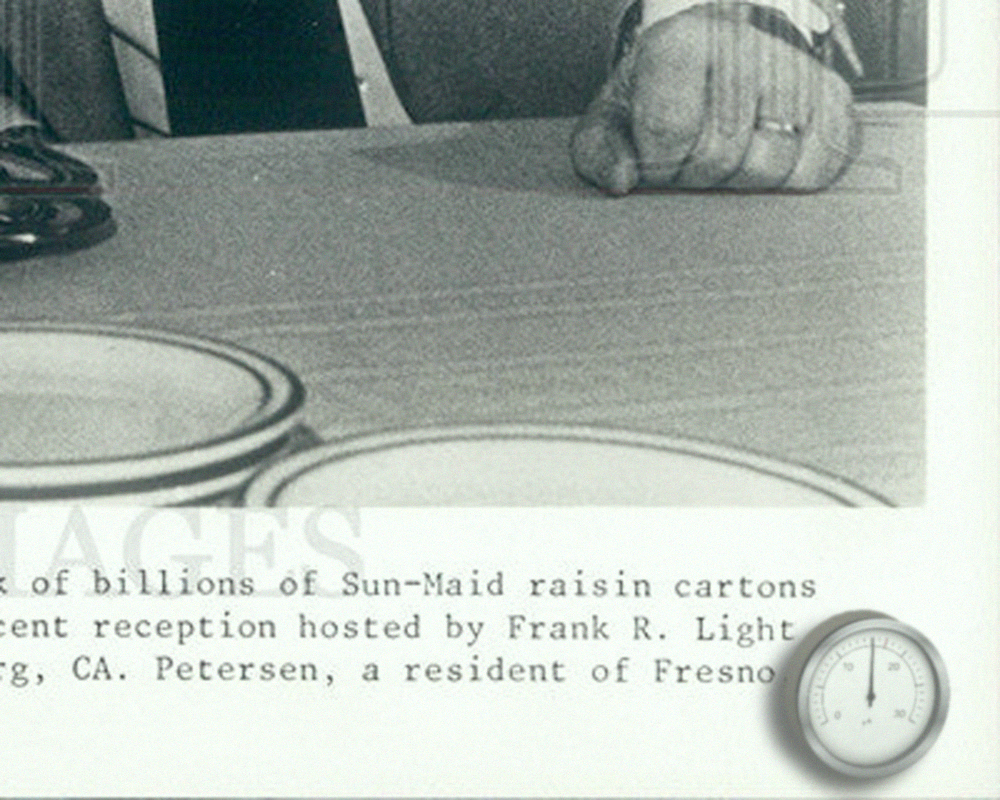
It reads 15 µA
